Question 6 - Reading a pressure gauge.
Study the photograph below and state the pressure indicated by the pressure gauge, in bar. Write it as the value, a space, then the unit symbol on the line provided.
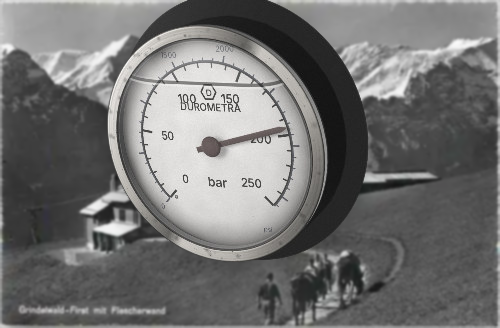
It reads 195 bar
